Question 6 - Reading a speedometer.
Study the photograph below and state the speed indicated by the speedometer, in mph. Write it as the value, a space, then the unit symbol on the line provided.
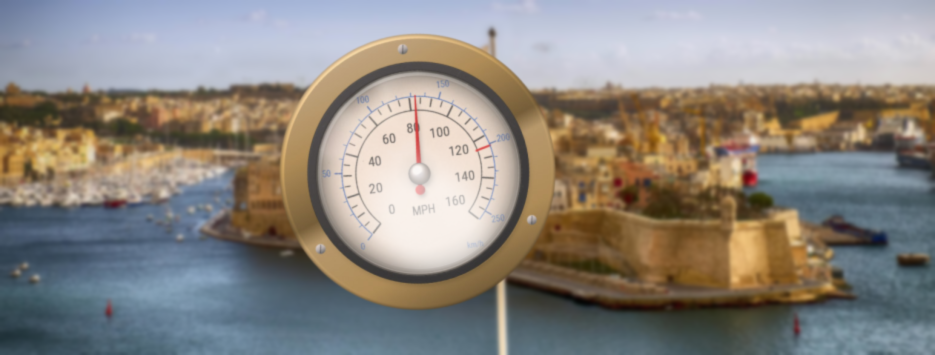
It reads 82.5 mph
